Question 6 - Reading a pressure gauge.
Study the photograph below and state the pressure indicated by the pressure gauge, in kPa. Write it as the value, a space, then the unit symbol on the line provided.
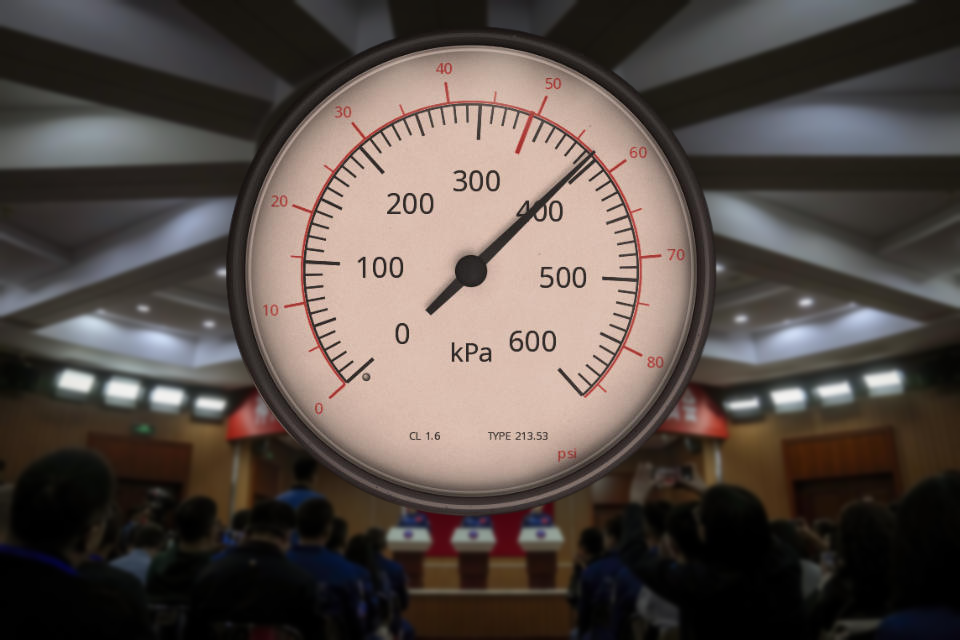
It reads 395 kPa
